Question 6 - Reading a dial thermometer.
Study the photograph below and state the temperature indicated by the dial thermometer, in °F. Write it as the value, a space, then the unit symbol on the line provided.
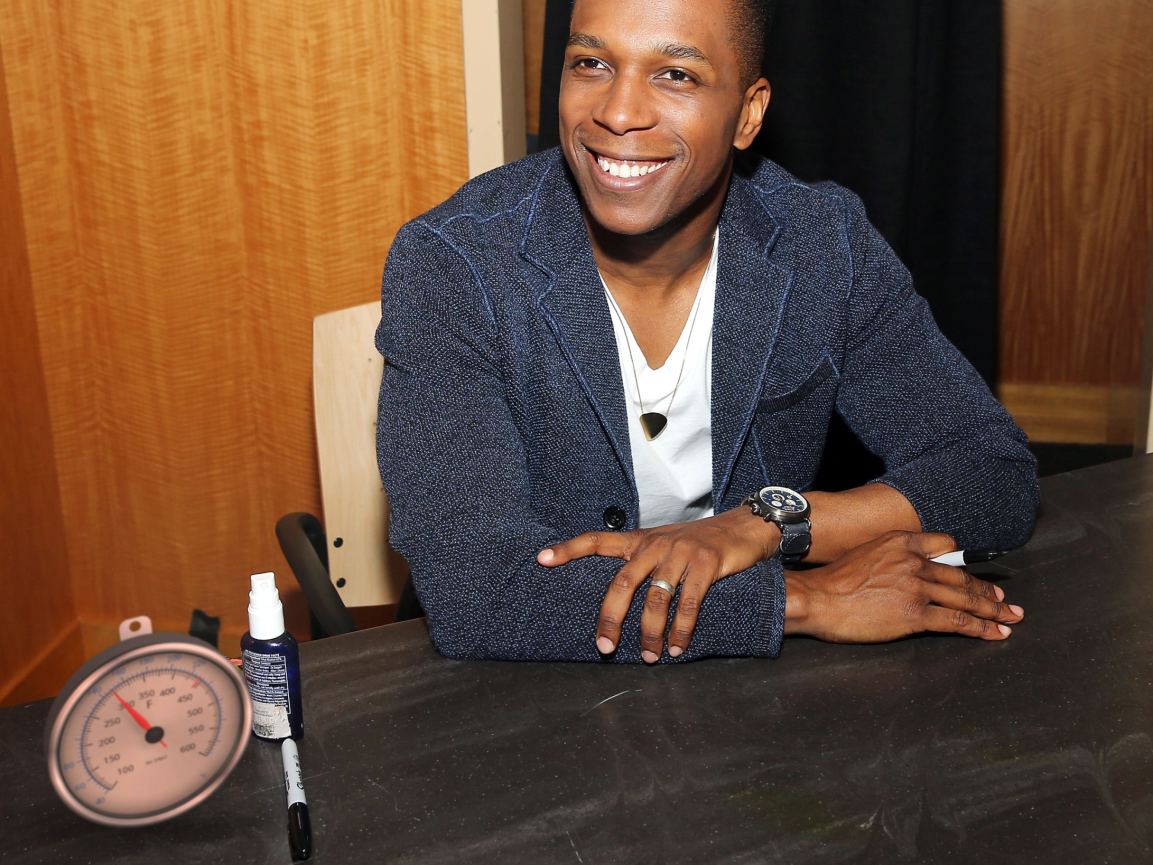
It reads 300 °F
